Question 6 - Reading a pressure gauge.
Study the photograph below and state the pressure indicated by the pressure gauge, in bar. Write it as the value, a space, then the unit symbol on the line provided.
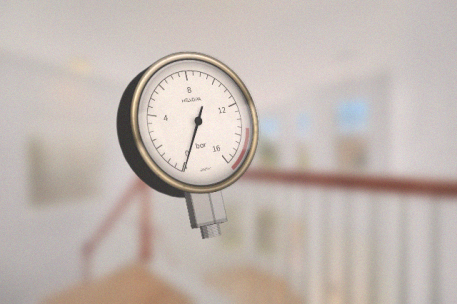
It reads 0 bar
